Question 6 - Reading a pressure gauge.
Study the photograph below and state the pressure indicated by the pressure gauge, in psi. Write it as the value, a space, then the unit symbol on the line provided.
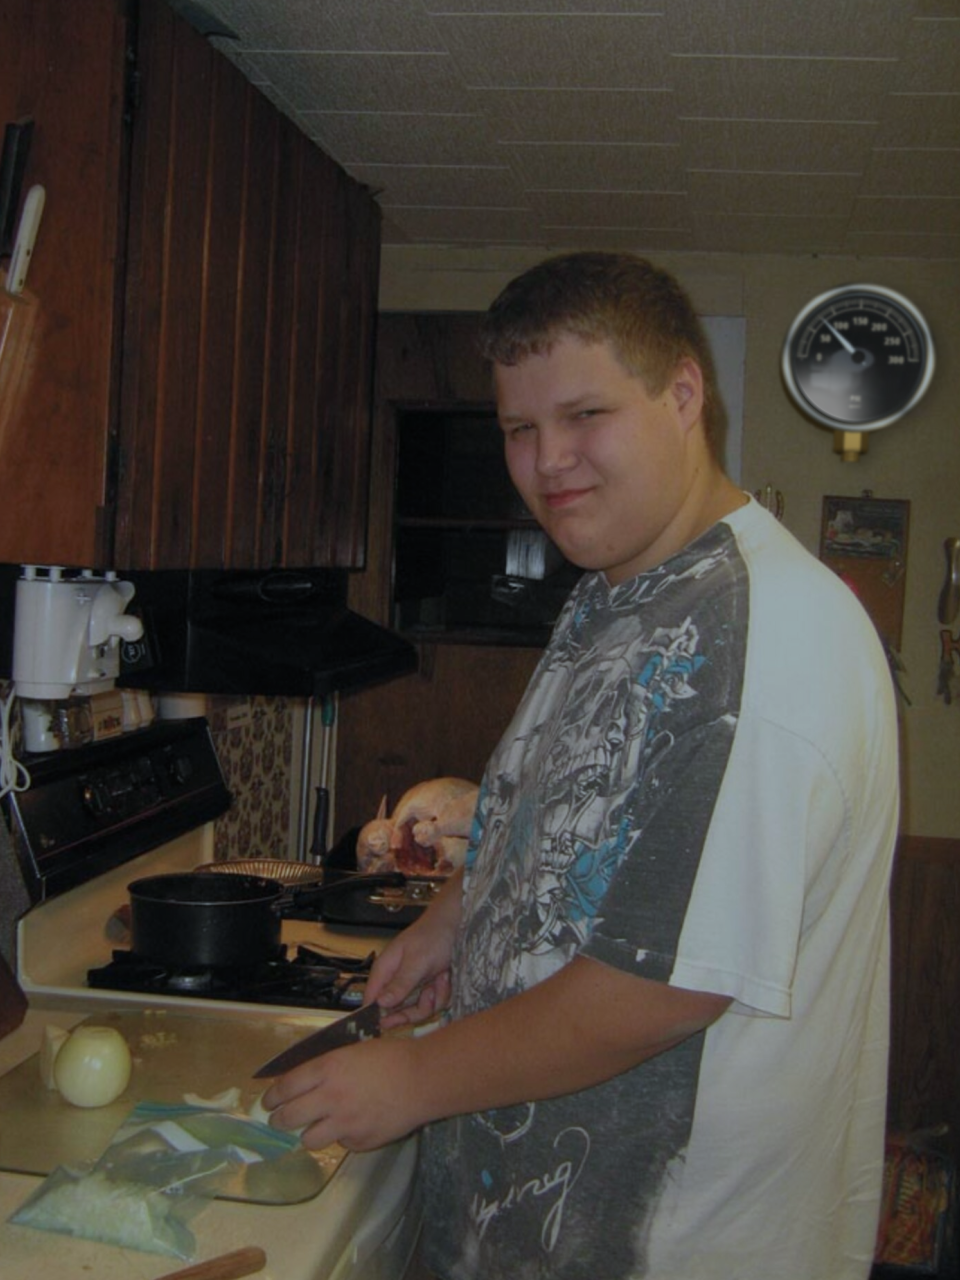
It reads 75 psi
